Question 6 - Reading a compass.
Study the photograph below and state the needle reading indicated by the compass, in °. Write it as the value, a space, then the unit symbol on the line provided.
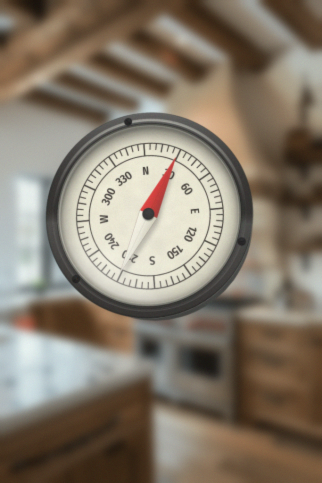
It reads 30 °
